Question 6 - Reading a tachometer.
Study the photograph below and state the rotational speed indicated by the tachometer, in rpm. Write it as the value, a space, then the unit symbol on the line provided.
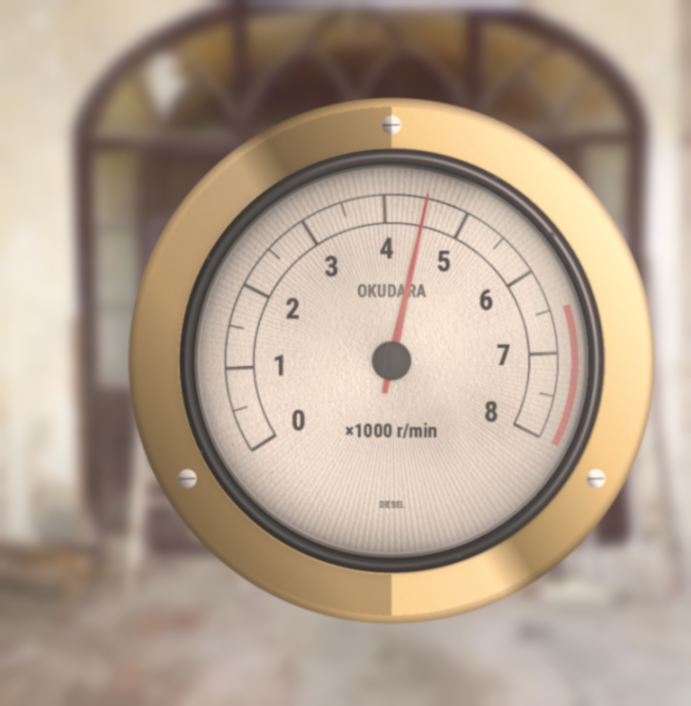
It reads 4500 rpm
